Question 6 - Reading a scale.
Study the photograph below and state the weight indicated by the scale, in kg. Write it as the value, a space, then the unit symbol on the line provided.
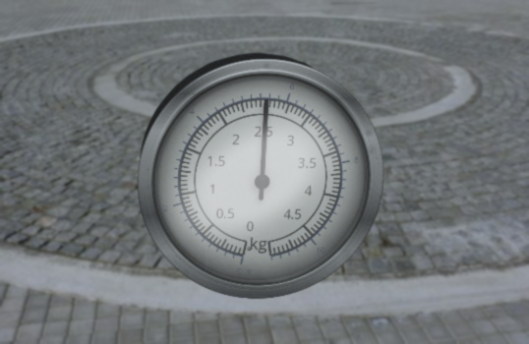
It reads 2.5 kg
